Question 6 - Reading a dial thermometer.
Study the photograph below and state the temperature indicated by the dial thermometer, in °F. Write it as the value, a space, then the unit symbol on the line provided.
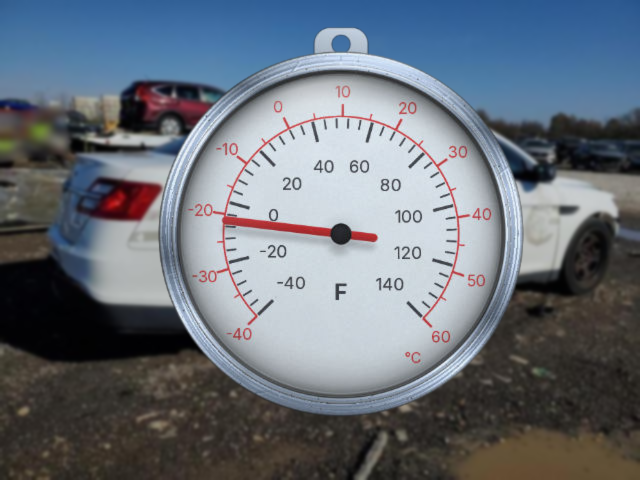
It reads -6 °F
